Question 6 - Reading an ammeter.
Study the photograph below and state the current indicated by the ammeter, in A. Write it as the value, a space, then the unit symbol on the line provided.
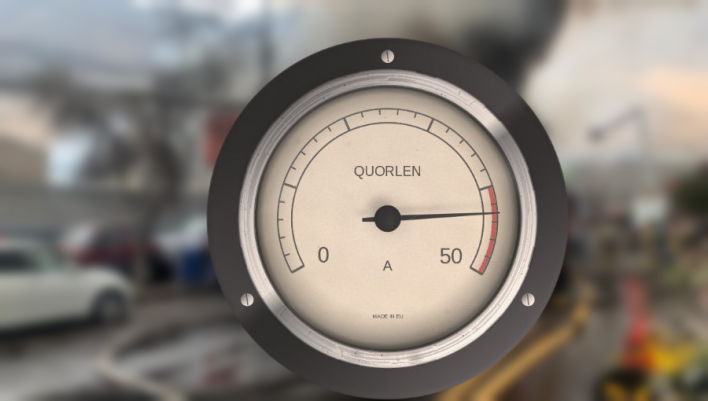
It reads 43 A
